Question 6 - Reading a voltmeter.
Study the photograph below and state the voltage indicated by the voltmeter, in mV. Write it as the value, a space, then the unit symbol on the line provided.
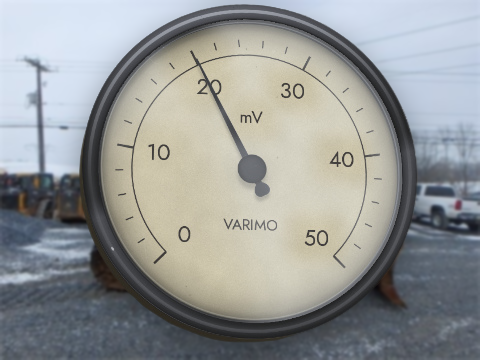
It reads 20 mV
